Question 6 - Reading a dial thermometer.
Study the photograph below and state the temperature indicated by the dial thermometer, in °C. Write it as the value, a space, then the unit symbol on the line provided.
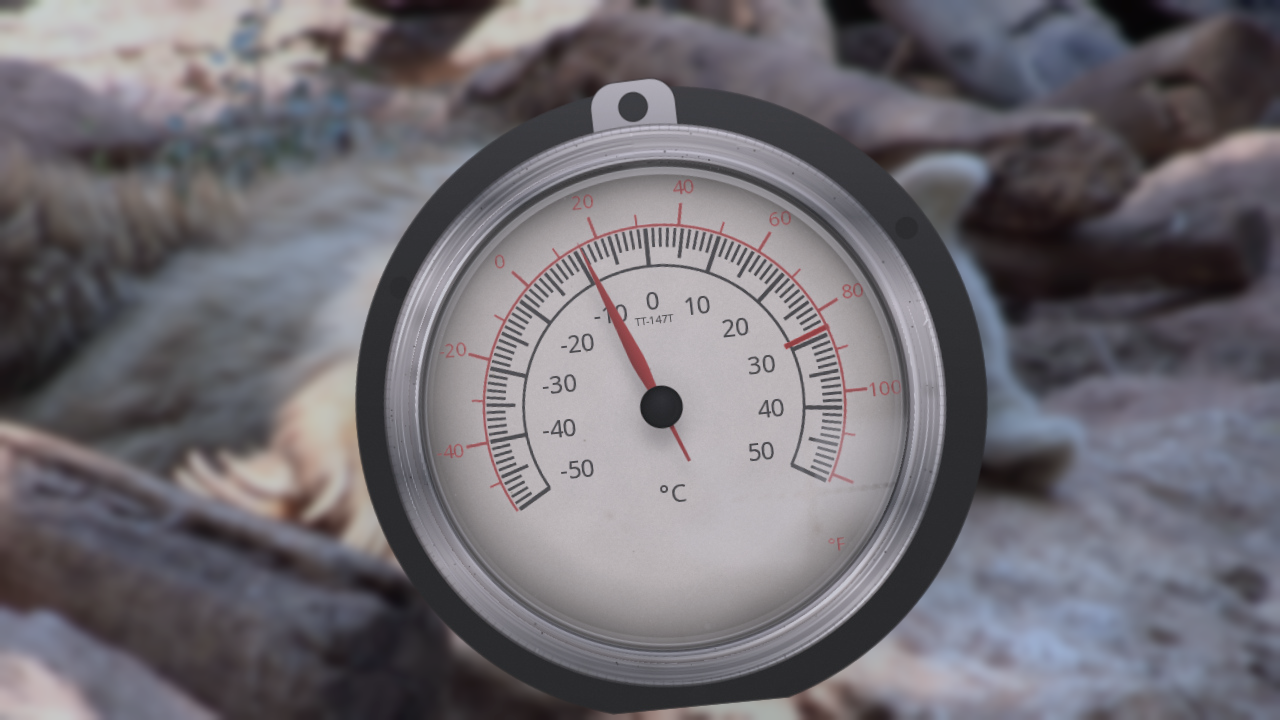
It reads -9 °C
